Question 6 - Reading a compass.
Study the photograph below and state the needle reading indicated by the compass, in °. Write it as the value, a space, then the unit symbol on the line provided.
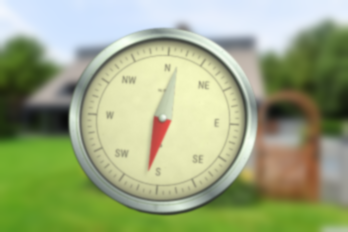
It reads 190 °
